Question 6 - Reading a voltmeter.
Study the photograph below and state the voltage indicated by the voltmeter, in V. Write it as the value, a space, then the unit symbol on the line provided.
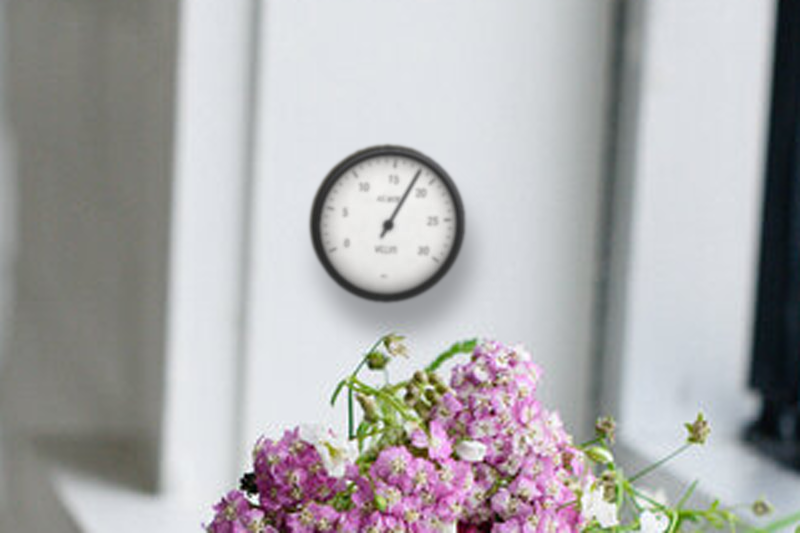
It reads 18 V
